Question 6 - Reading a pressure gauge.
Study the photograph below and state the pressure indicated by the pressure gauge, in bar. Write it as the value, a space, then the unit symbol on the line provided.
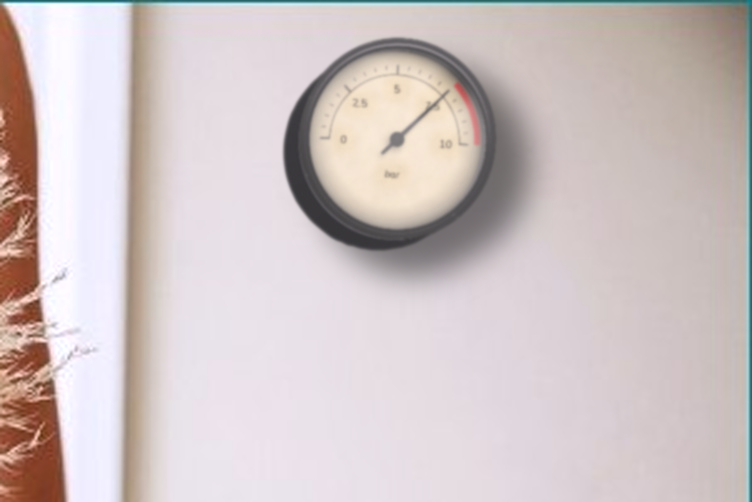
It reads 7.5 bar
